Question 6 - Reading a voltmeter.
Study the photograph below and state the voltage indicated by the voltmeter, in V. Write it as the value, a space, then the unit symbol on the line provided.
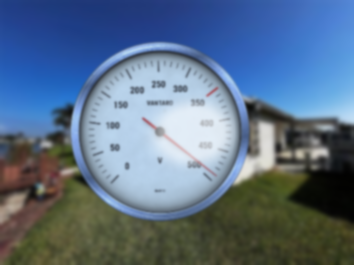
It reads 490 V
